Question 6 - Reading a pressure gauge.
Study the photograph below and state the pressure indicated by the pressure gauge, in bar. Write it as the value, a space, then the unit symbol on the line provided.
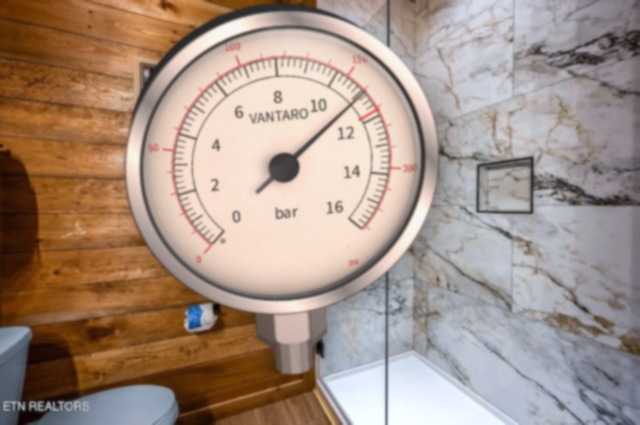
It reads 11 bar
